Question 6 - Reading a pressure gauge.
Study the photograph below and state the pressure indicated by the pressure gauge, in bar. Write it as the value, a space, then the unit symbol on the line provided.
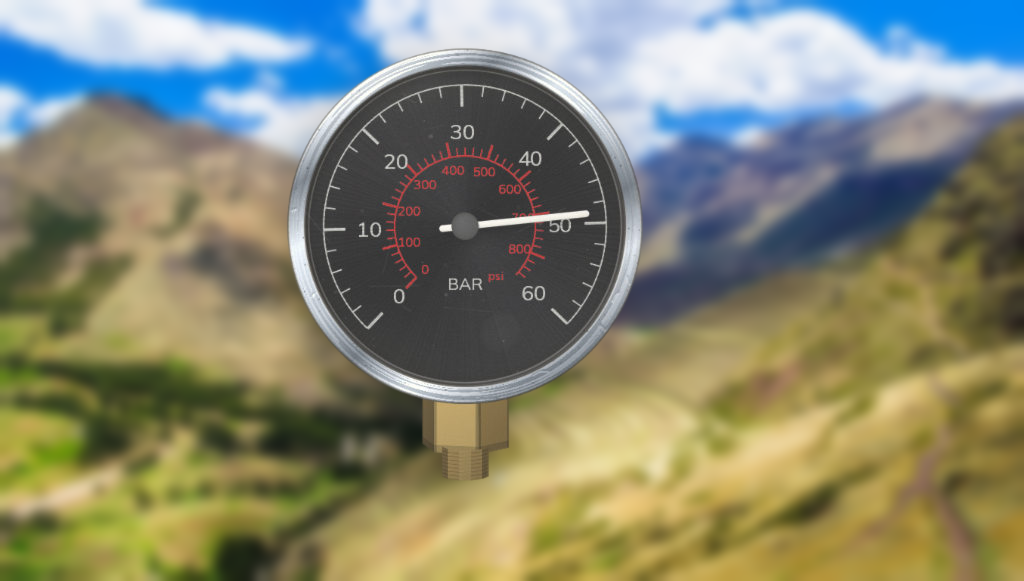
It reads 49 bar
